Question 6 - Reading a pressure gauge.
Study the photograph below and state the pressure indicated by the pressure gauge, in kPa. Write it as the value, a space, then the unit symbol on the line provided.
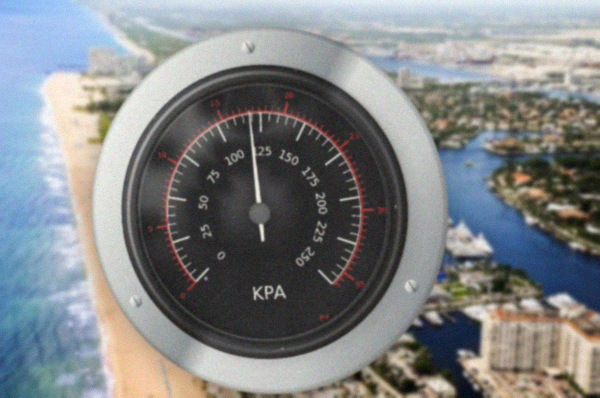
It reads 120 kPa
